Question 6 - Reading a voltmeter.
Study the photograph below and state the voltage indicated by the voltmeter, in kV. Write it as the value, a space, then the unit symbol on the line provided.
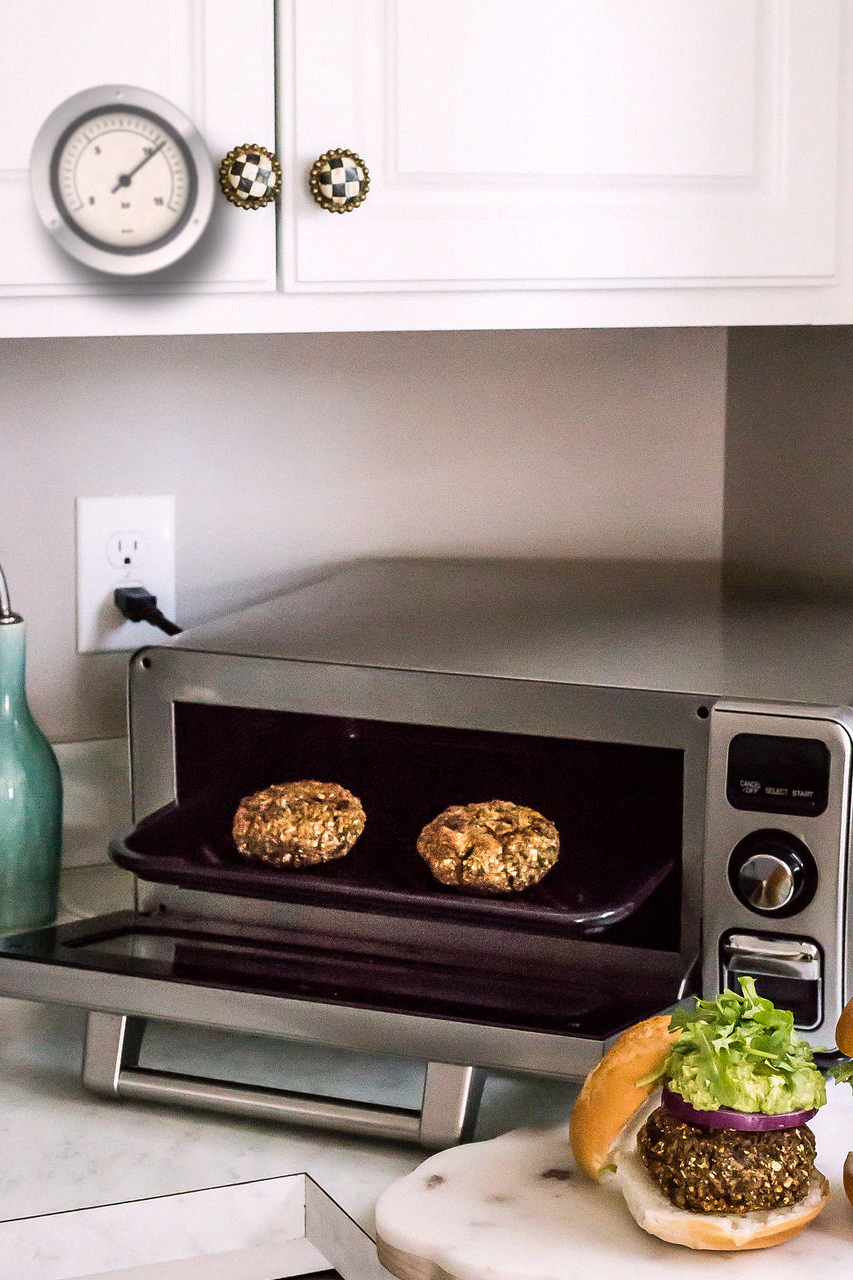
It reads 10.5 kV
